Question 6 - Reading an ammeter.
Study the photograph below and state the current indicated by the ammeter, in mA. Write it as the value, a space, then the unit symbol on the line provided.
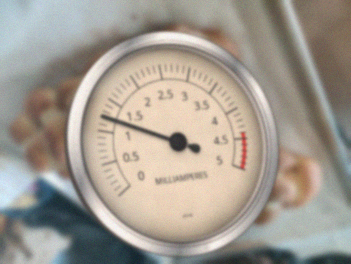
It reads 1.2 mA
